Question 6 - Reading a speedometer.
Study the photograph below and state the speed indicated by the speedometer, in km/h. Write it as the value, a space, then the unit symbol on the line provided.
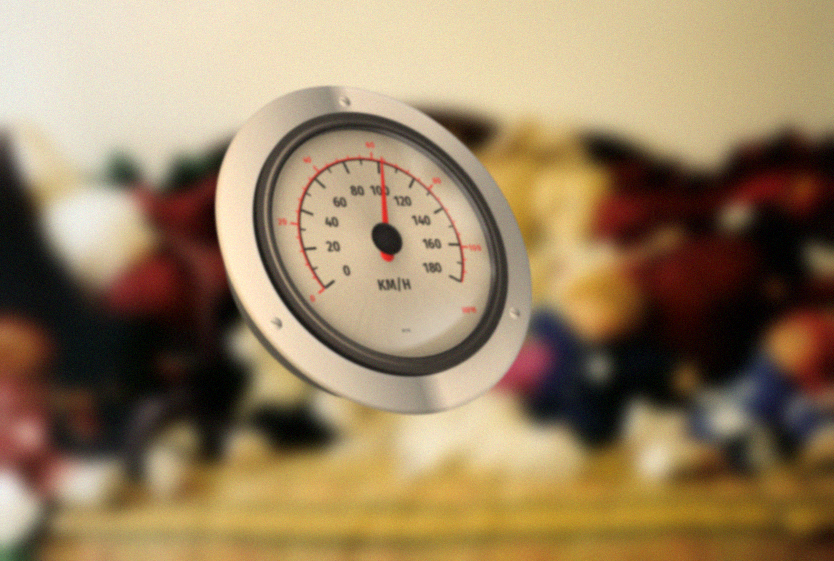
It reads 100 km/h
